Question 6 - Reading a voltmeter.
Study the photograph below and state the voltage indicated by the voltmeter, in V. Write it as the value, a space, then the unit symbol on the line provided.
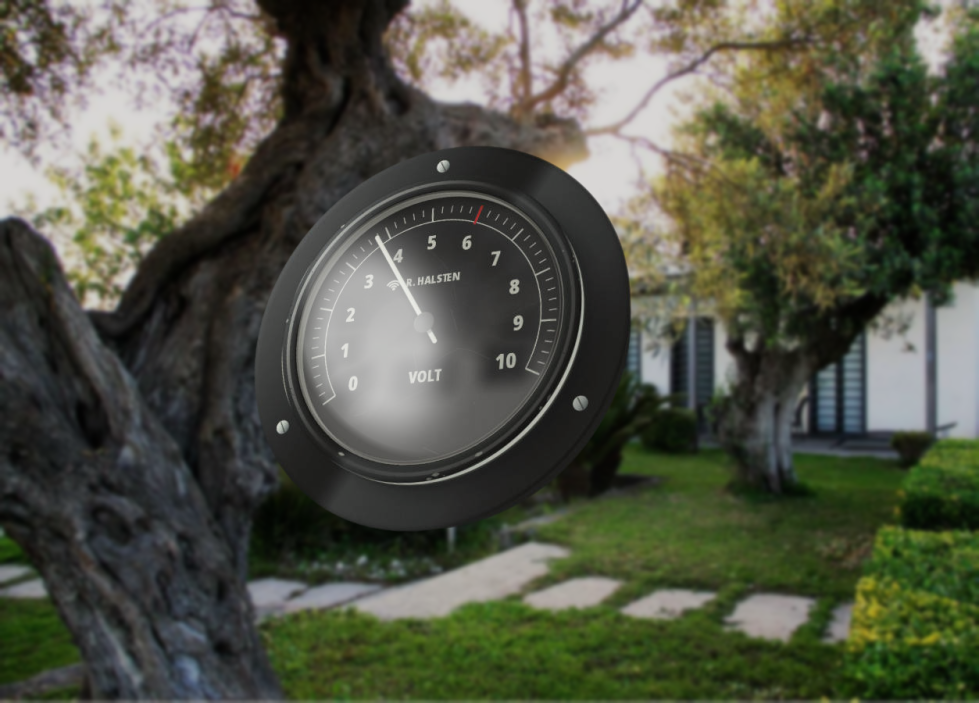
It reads 3.8 V
